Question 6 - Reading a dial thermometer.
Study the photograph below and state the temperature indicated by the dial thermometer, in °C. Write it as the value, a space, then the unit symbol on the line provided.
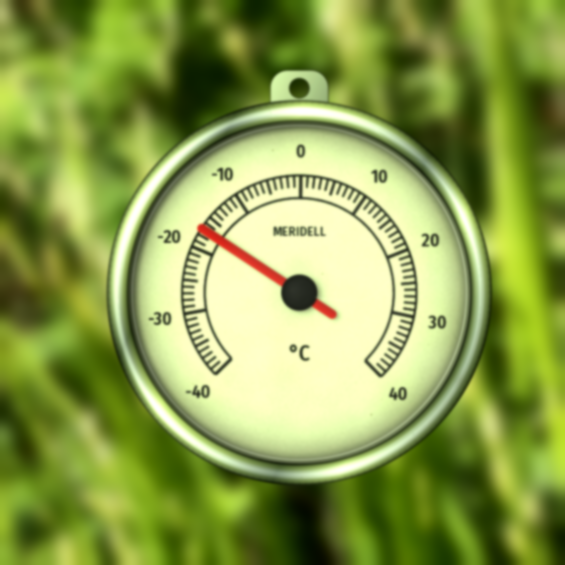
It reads -17 °C
